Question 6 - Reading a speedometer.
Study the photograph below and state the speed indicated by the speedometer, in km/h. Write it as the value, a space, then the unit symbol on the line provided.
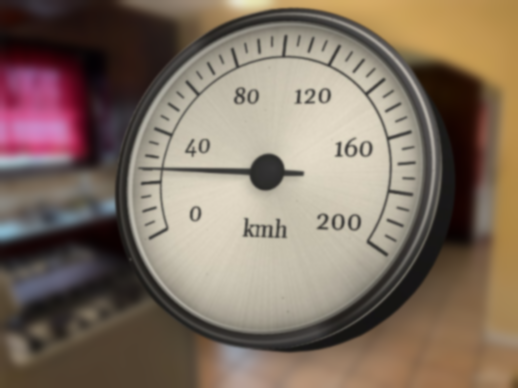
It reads 25 km/h
